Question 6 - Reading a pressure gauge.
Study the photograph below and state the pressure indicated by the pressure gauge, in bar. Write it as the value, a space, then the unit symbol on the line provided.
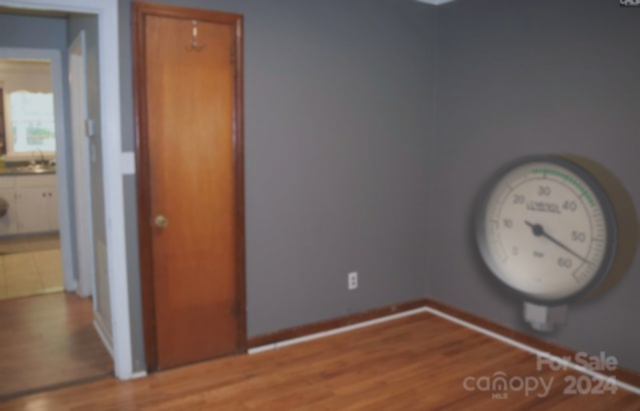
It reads 55 bar
